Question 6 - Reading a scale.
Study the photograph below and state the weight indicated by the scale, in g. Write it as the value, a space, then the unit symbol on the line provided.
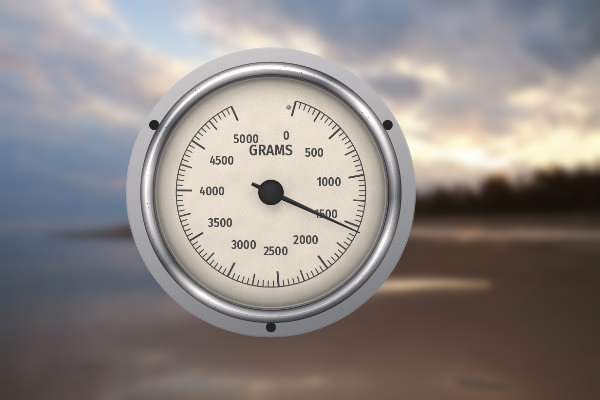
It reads 1550 g
